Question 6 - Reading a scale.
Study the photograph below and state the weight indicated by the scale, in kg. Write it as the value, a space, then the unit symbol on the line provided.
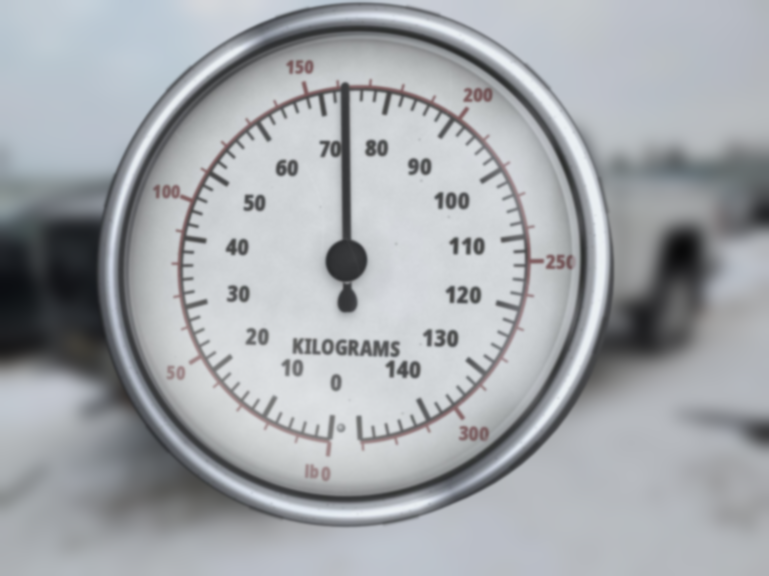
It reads 74 kg
